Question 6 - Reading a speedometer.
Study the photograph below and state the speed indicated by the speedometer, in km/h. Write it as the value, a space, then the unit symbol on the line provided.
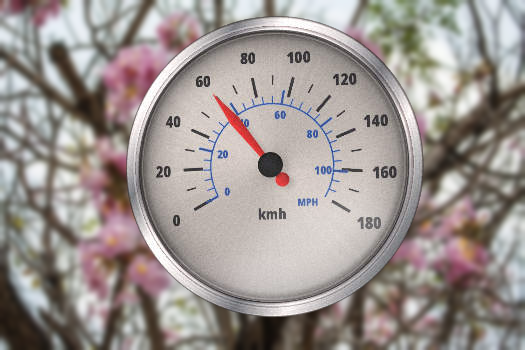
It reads 60 km/h
